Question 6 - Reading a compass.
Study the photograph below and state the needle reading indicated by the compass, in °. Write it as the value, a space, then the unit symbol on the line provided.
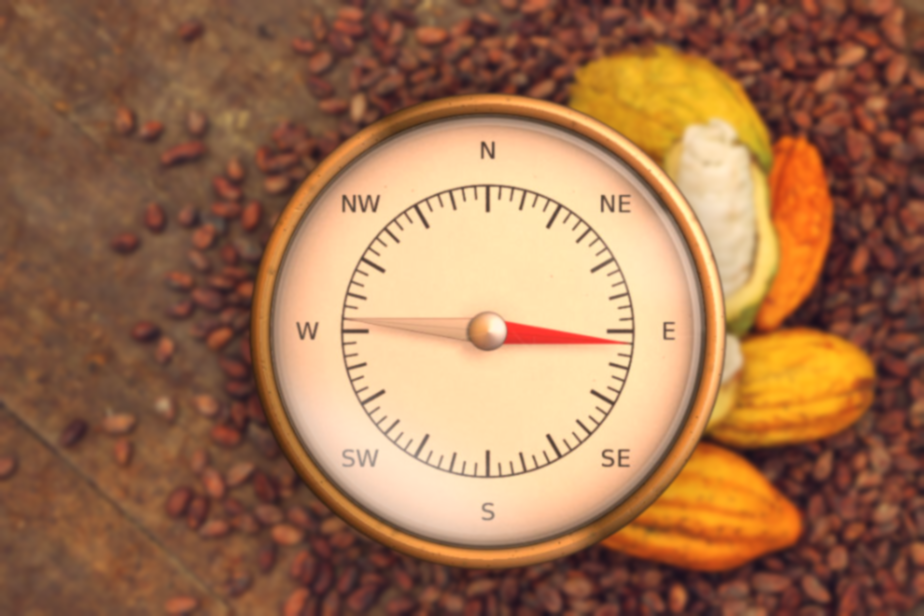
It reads 95 °
